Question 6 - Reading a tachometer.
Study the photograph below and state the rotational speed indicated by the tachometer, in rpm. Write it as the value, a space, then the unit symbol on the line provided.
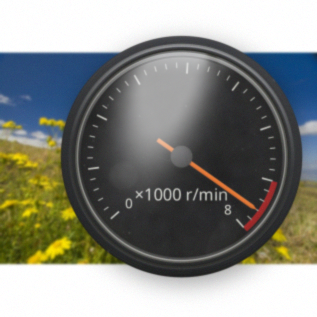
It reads 7600 rpm
